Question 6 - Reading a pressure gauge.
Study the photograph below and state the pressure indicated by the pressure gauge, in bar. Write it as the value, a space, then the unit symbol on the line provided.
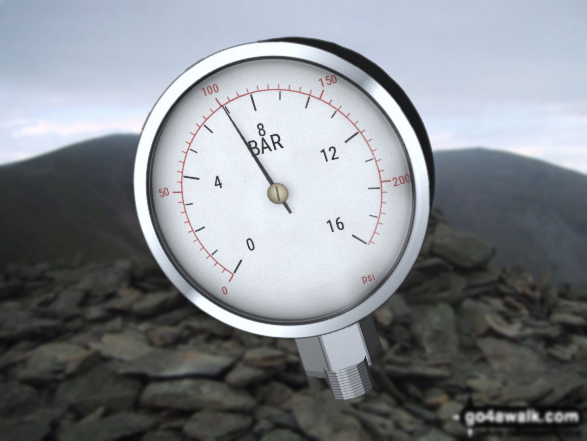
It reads 7 bar
